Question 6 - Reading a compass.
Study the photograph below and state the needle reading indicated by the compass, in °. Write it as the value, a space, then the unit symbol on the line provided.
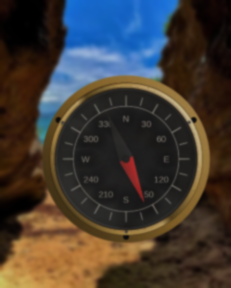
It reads 157.5 °
